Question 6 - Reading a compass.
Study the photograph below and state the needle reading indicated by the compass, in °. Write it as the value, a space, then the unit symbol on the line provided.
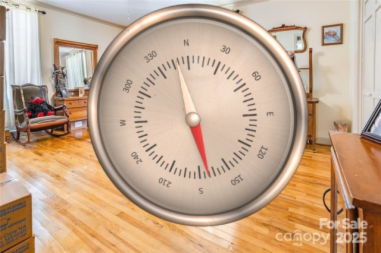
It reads 170 °
